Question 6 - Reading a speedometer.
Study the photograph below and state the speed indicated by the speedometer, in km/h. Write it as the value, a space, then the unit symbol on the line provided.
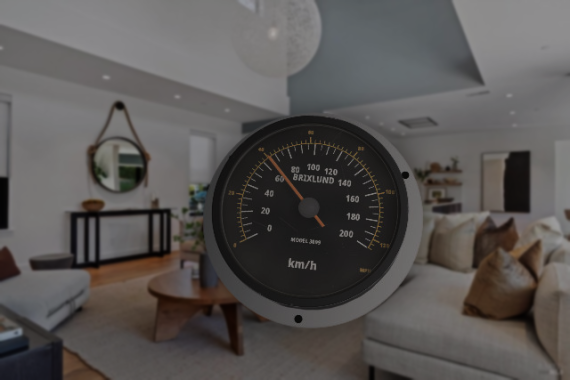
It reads 65 km/h
